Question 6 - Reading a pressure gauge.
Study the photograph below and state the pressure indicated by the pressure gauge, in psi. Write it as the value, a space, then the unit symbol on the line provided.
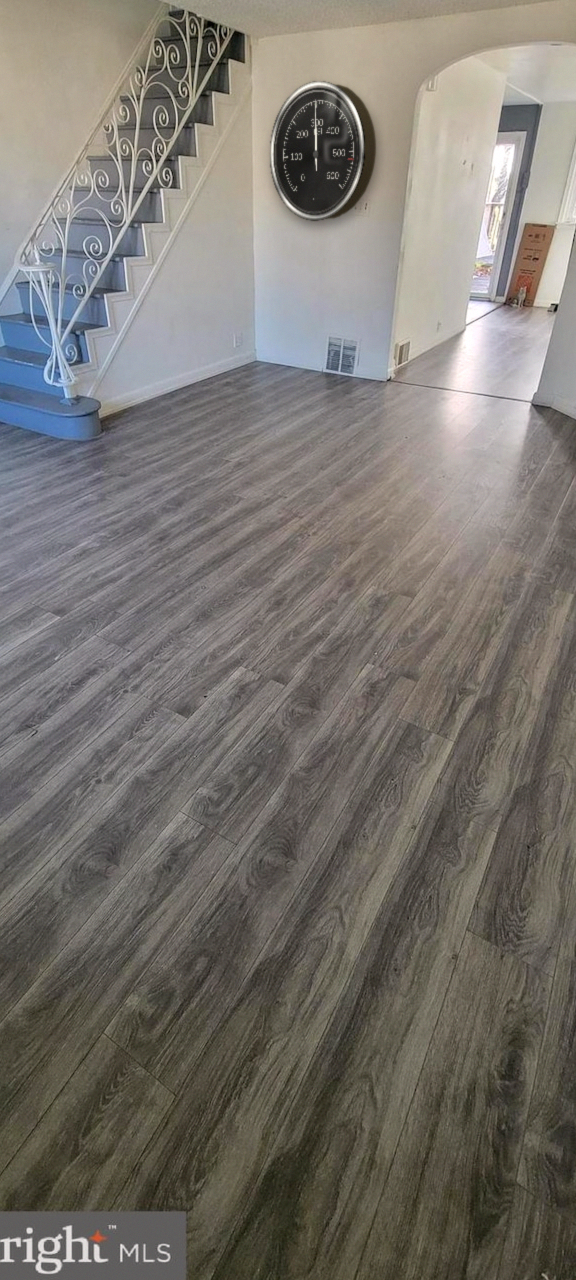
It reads 300 psi
